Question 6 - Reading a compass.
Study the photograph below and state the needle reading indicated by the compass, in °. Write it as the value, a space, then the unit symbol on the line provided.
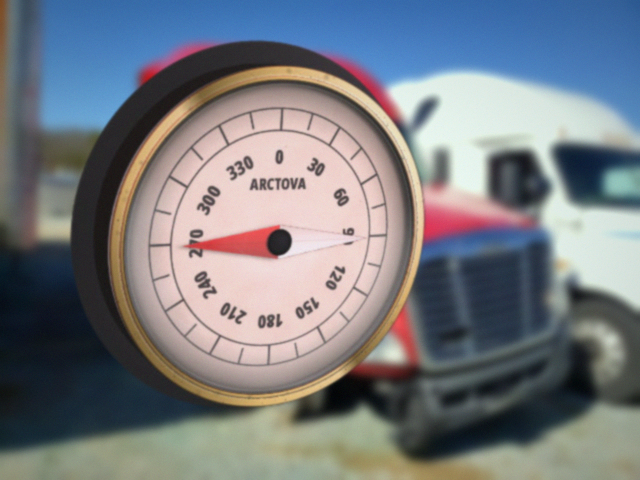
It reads 270 °
